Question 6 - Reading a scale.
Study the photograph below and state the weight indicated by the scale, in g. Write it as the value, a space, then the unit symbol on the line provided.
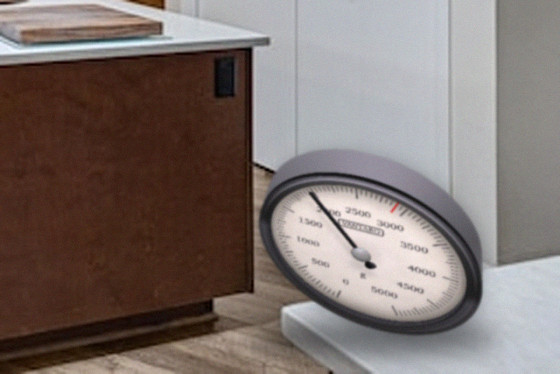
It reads 2000 g
